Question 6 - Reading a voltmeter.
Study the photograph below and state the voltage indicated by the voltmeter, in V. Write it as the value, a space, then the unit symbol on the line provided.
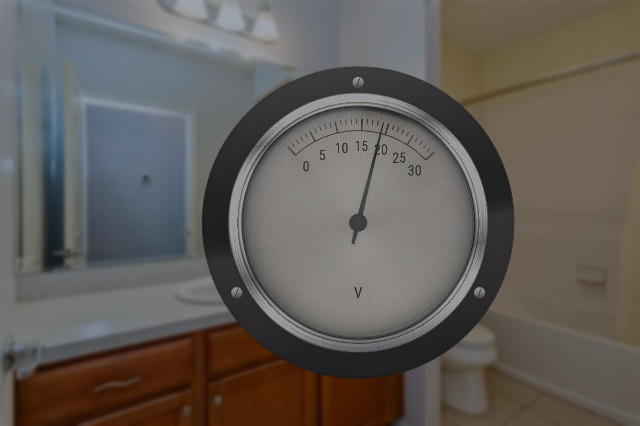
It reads 19 V
